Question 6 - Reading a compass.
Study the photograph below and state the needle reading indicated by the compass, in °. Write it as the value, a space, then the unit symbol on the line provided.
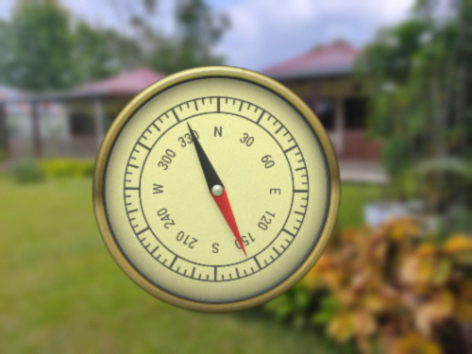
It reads 155 °
